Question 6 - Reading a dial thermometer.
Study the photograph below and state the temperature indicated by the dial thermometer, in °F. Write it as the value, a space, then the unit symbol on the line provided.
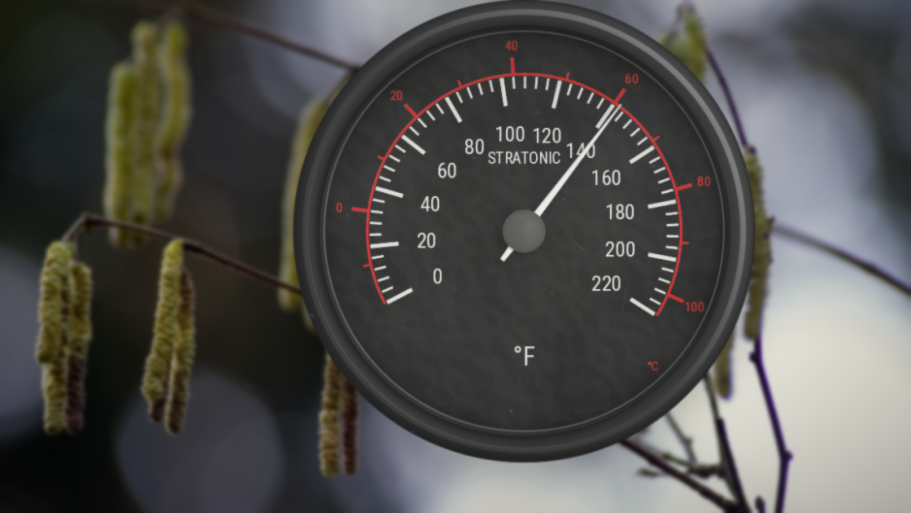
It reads 142 °F
